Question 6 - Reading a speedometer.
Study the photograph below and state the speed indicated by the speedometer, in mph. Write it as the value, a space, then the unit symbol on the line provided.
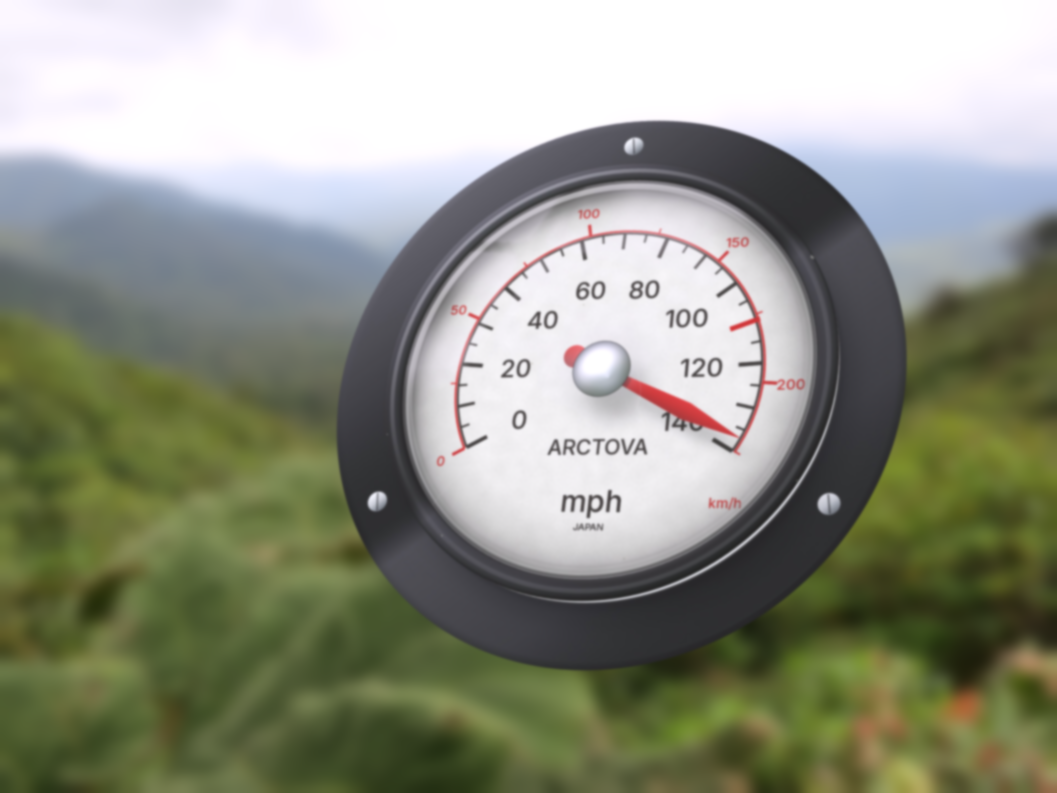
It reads 137.5 mph
